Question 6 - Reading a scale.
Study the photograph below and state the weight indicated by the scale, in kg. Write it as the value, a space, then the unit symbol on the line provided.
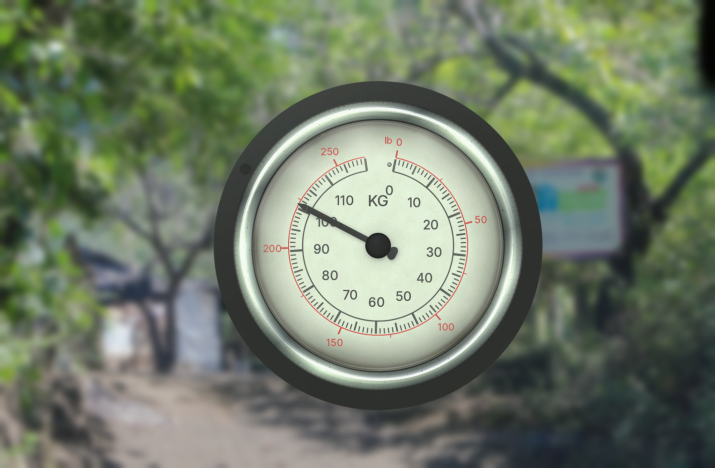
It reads 101 kg
